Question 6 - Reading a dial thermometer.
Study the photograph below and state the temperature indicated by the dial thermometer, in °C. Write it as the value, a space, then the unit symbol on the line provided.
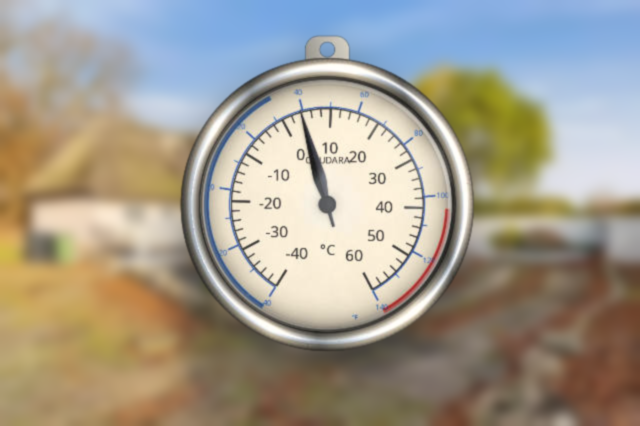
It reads 4 °C
